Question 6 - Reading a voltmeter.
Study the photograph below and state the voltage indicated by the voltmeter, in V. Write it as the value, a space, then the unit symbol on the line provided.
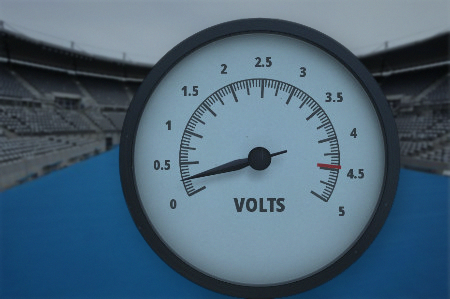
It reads 0.25 V
